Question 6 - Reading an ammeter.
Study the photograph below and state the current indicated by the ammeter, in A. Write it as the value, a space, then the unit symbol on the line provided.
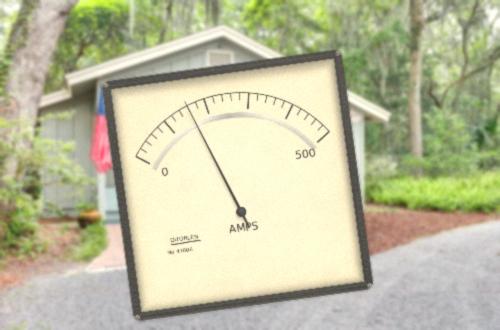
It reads 160 A
